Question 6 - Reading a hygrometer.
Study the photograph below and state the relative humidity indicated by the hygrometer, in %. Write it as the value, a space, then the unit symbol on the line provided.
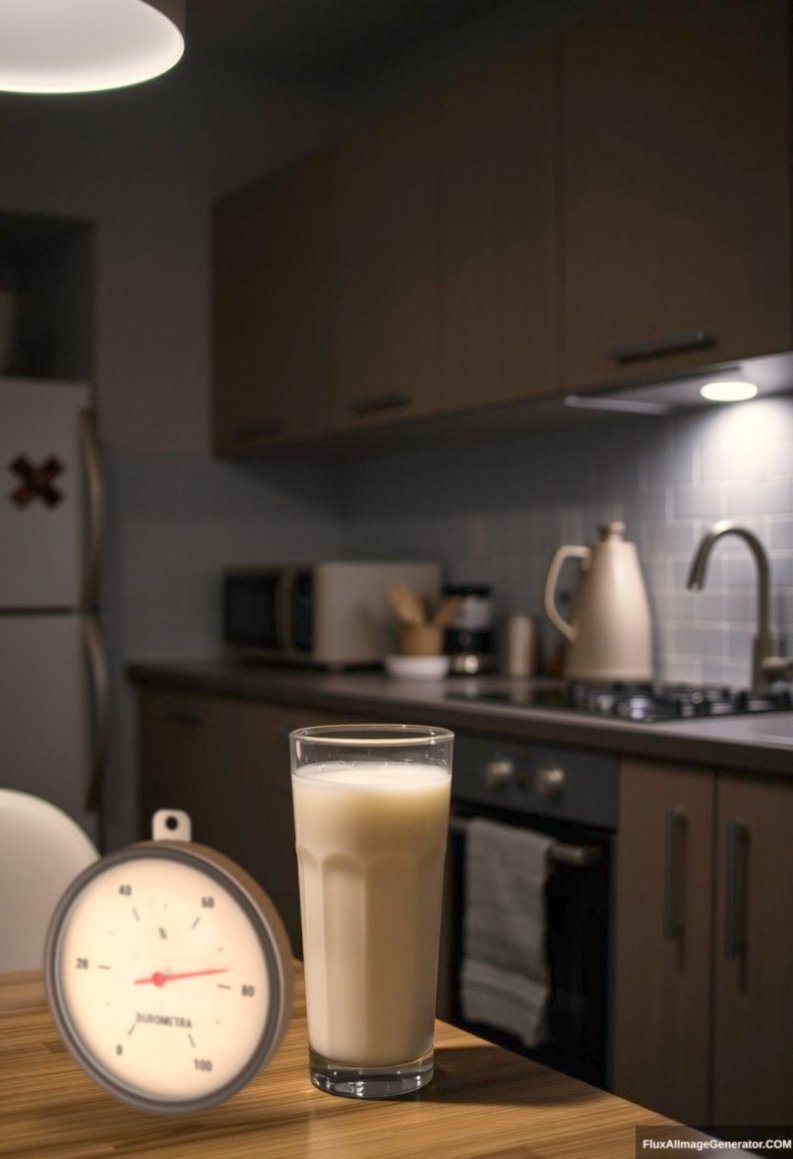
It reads 75 %
